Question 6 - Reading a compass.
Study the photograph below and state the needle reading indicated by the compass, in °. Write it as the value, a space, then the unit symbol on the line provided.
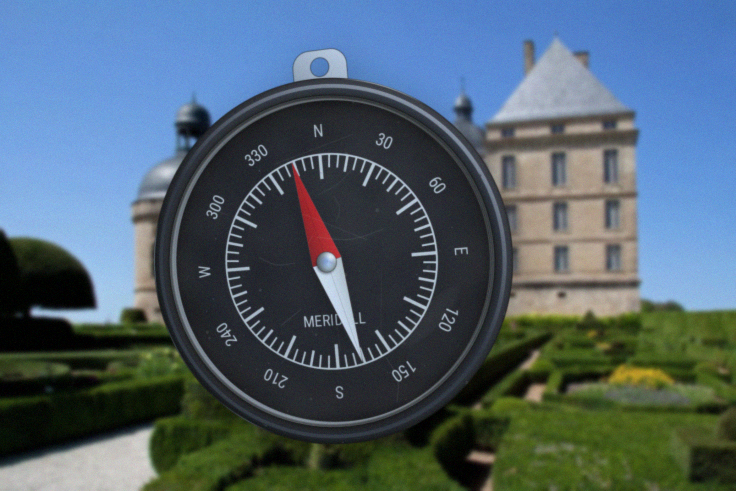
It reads 345 °
